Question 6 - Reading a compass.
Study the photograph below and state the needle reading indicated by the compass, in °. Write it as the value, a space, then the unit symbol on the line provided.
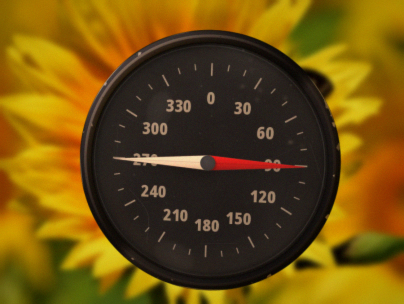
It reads 90 °
